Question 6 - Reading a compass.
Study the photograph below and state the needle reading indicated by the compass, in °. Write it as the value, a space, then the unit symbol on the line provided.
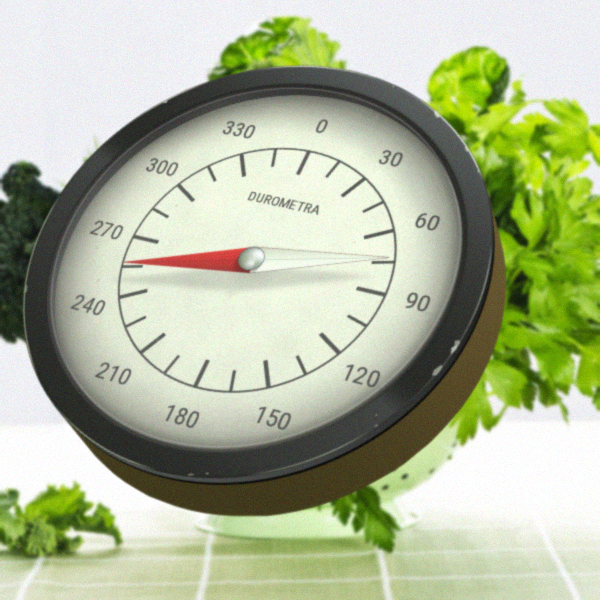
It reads 255 °
